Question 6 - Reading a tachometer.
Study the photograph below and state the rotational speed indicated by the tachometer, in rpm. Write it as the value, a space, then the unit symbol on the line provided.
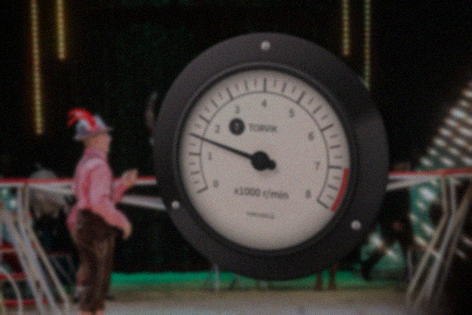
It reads 1500 rpm
